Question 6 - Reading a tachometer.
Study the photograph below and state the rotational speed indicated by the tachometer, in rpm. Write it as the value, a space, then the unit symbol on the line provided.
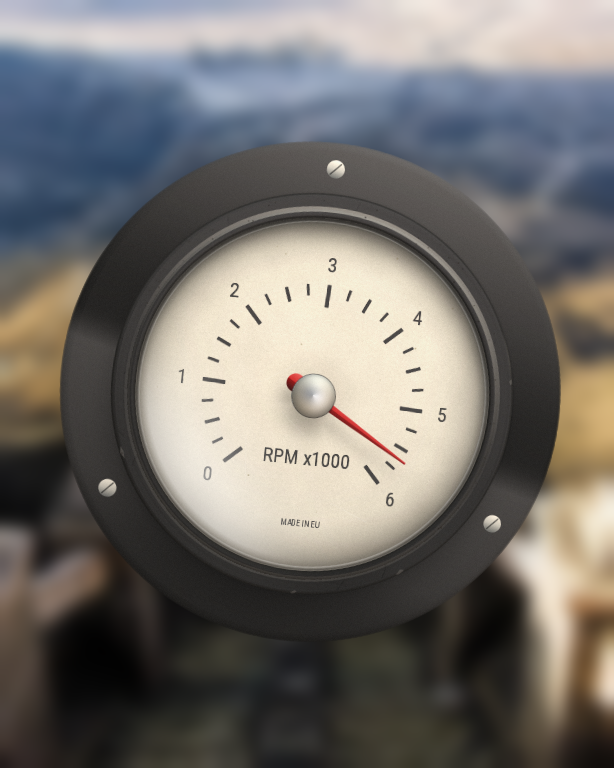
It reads 5625 rpm
